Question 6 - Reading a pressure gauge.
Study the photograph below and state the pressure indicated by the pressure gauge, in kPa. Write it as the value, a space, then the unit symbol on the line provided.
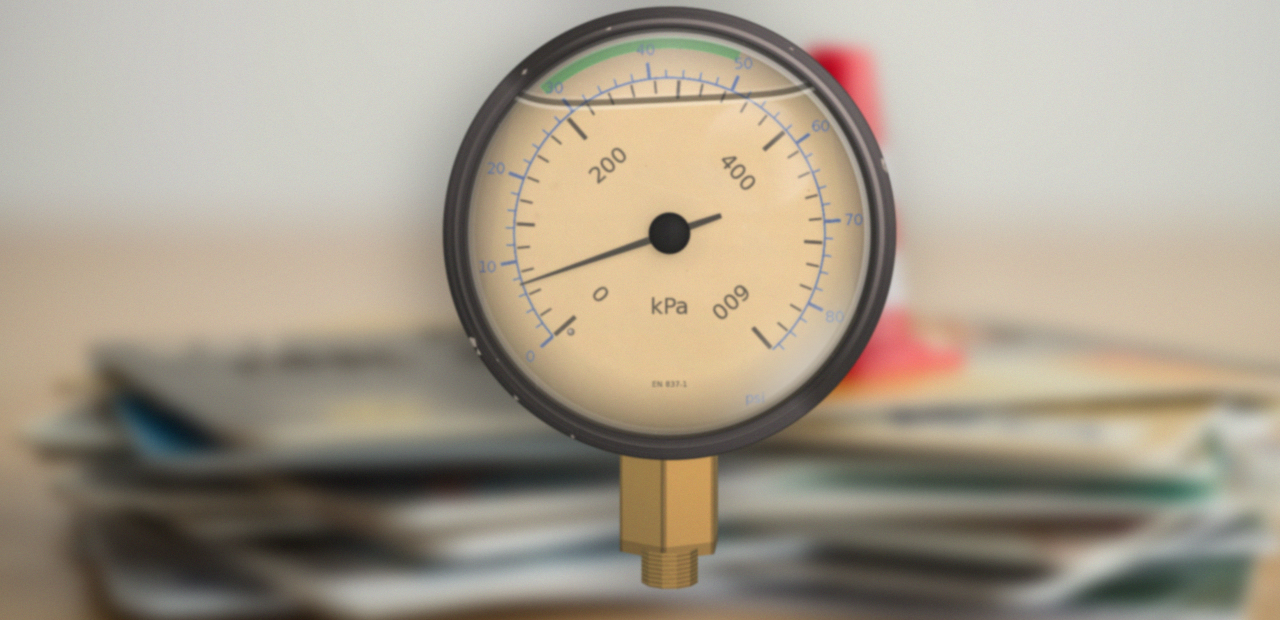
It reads 50 kPa
